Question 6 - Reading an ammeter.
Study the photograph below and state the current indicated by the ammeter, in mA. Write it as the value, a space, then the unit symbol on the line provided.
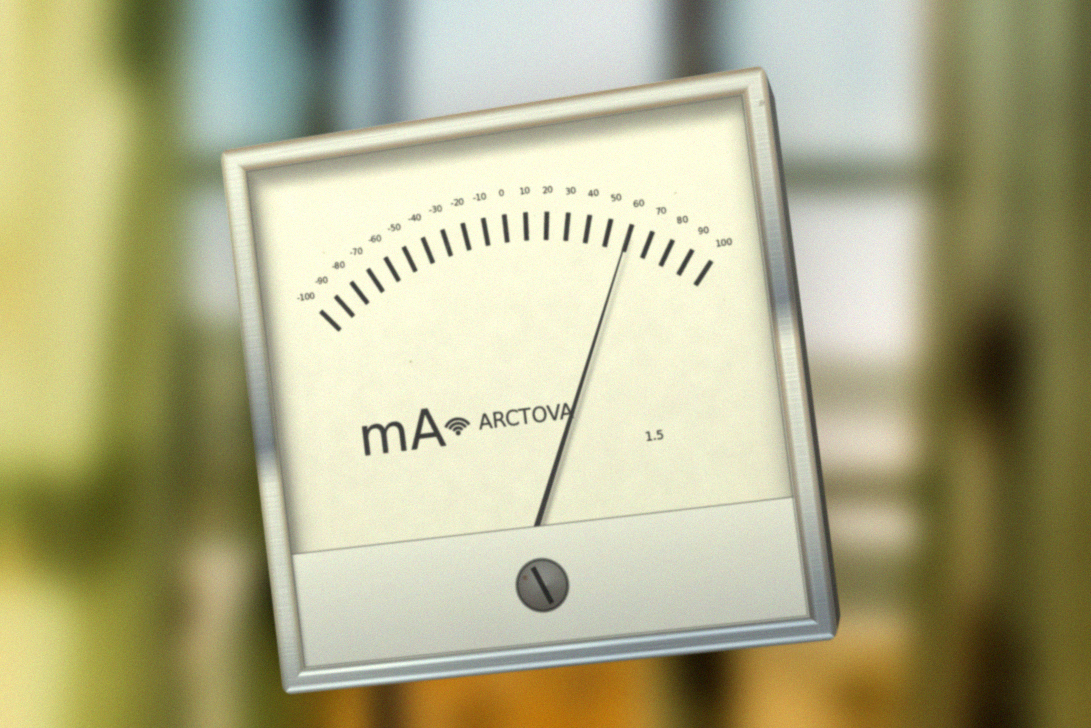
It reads 60 mA
